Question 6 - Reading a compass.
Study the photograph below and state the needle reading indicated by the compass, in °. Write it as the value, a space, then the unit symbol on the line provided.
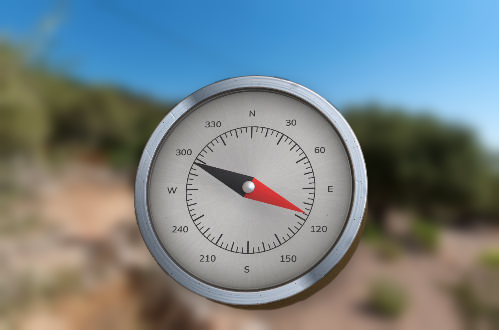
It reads 115 °
